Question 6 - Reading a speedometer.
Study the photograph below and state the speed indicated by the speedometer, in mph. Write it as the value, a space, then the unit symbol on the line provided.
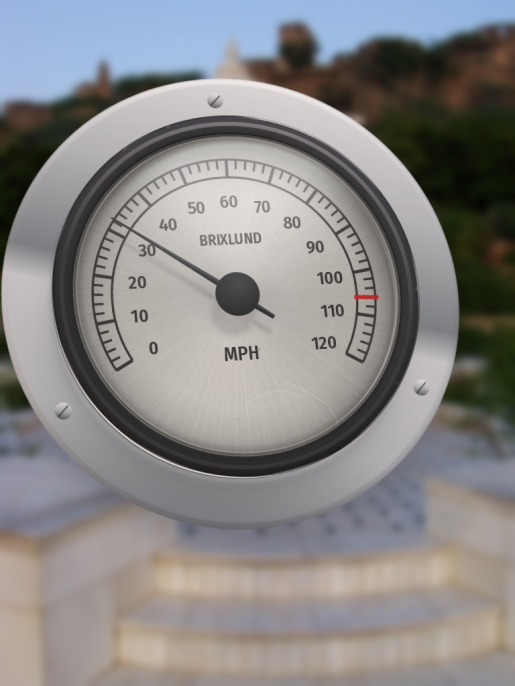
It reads 32 mph
